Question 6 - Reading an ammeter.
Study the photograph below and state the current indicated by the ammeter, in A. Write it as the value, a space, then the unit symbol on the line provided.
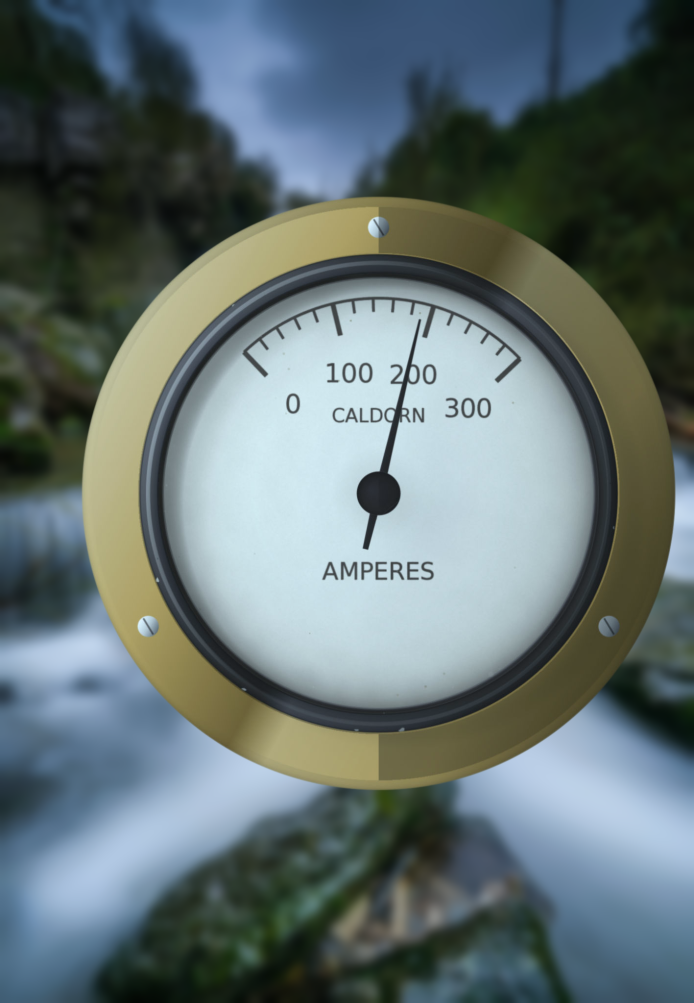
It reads 190 A
